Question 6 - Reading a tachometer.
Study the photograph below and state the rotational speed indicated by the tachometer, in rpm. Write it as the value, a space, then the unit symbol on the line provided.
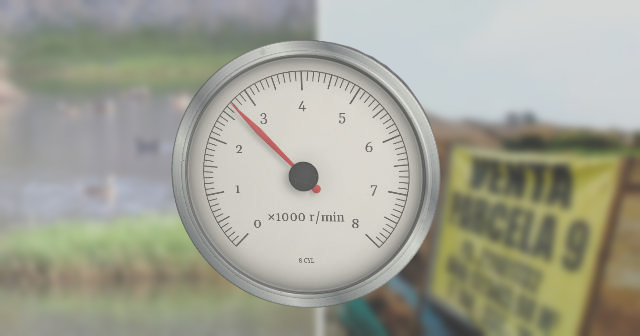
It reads 2700 rpm
